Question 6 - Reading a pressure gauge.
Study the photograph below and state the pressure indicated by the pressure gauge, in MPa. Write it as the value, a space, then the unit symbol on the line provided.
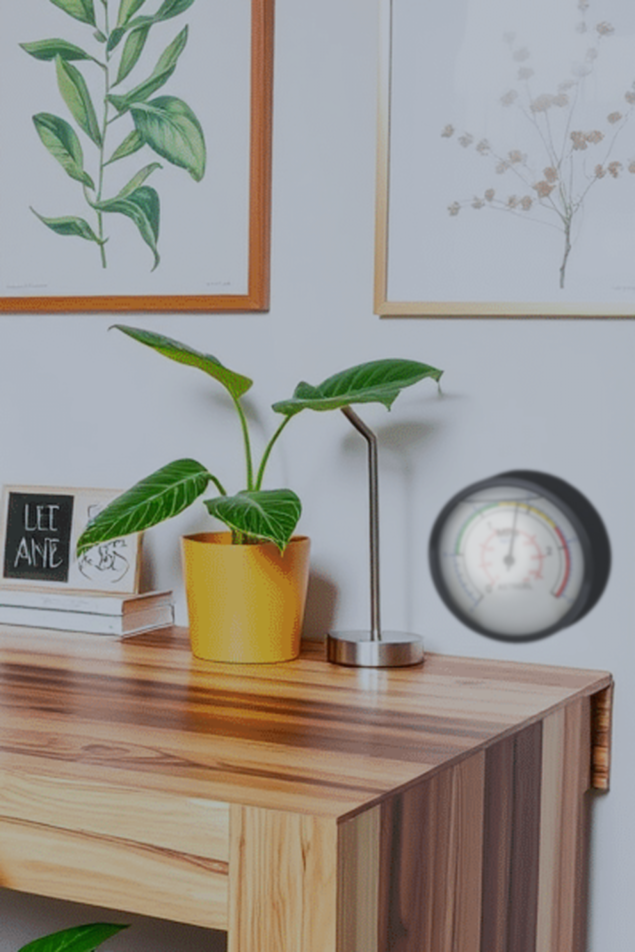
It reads 1.4 MPa
